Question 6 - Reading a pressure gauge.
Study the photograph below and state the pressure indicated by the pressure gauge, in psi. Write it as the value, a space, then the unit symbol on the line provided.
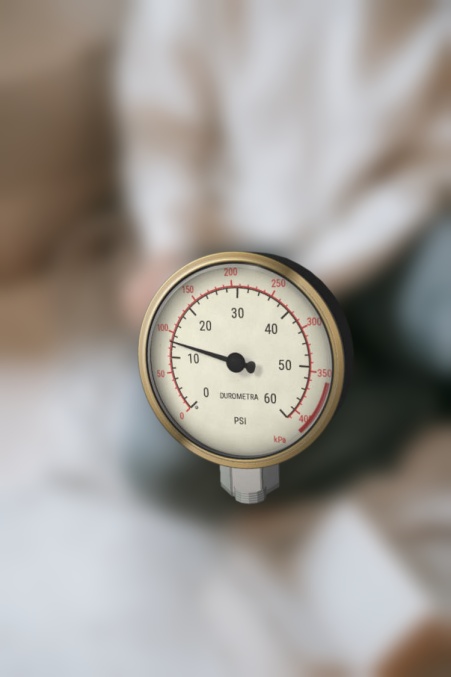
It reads 13 psi
